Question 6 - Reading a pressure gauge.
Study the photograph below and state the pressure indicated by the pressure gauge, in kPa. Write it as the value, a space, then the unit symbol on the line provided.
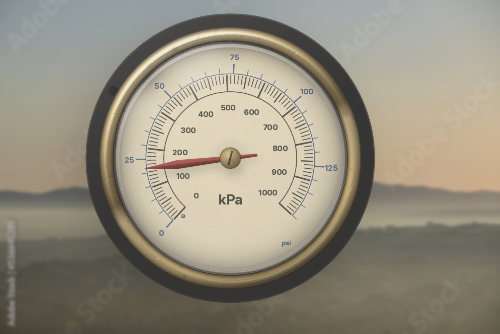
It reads 150 kPa
